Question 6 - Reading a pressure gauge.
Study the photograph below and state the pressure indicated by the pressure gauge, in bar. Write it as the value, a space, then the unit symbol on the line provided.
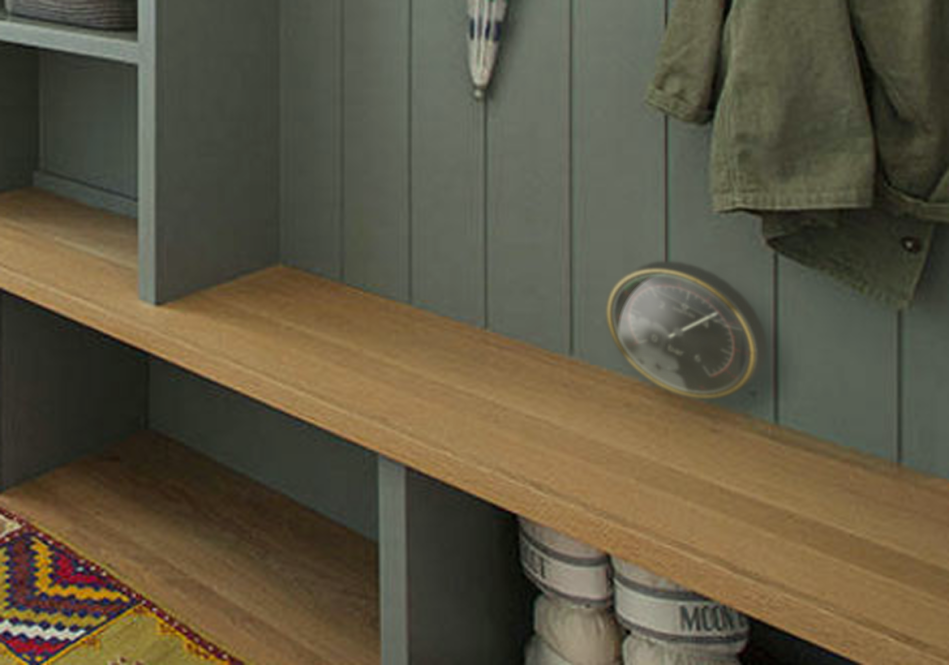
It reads 3.8 bar
